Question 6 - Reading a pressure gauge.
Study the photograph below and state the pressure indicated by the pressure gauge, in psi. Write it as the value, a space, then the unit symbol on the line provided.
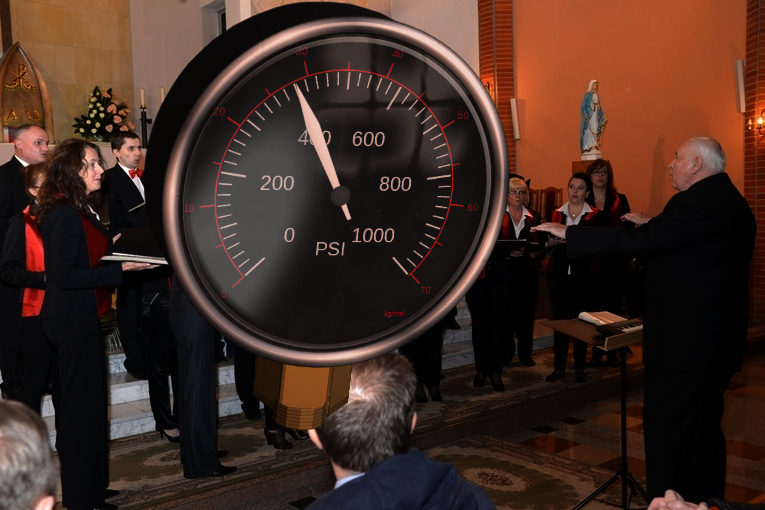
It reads 400 psi
